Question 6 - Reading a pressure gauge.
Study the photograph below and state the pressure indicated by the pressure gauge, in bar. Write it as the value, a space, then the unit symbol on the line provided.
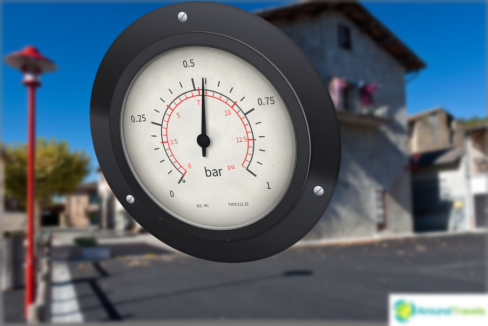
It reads 0.55 bar
